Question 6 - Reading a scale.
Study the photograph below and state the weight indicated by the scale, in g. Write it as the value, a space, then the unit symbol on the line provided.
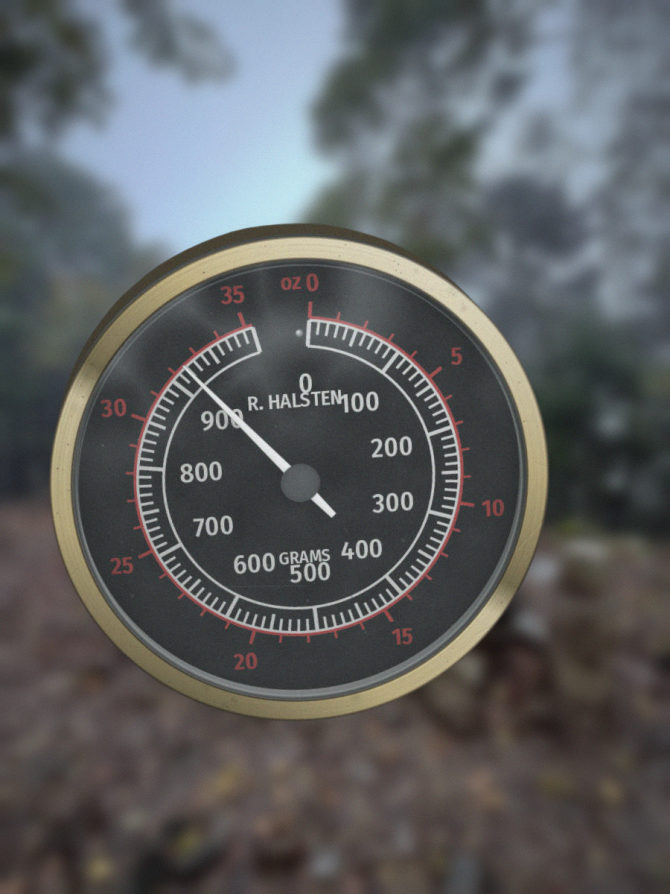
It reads 920 g
